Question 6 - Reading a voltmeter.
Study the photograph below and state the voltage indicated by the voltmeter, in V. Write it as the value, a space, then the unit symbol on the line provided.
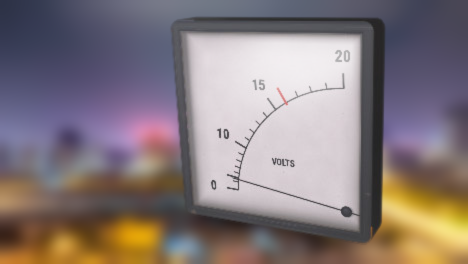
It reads 5 V
